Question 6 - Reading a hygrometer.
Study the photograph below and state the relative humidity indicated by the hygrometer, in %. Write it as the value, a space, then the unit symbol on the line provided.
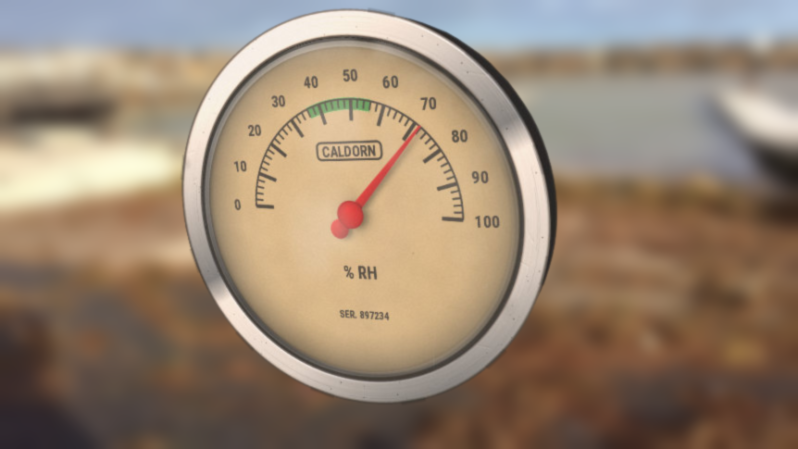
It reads 72 %
